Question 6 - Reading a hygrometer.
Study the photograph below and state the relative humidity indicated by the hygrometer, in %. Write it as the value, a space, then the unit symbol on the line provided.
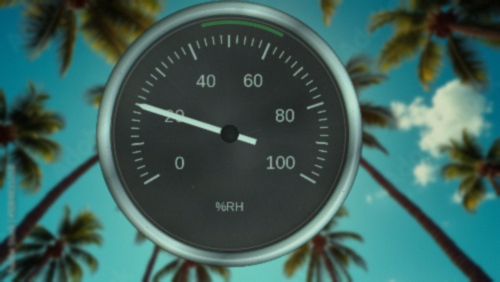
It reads 20 %
